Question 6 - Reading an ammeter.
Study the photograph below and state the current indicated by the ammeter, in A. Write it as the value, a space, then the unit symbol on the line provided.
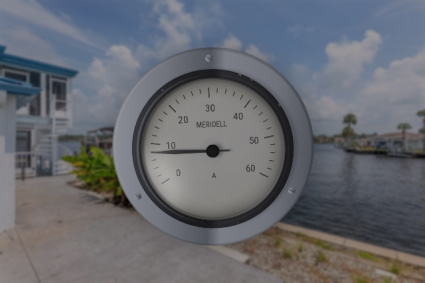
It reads 8 A
